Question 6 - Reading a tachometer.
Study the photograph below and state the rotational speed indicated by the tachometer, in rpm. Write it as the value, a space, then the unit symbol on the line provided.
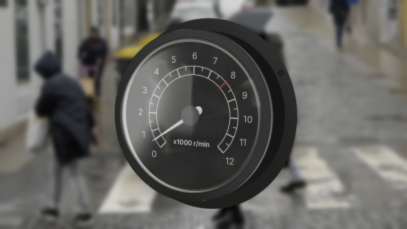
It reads 500 rpm
